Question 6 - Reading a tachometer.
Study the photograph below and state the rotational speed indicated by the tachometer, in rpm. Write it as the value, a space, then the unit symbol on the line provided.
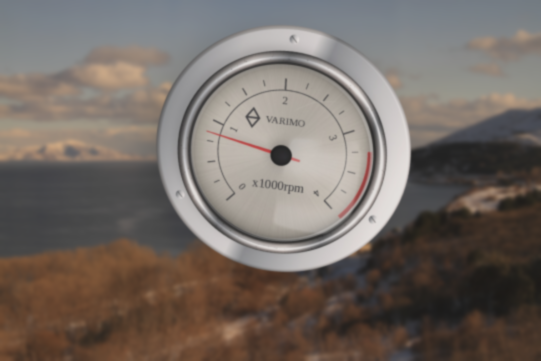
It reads 875 rpm
